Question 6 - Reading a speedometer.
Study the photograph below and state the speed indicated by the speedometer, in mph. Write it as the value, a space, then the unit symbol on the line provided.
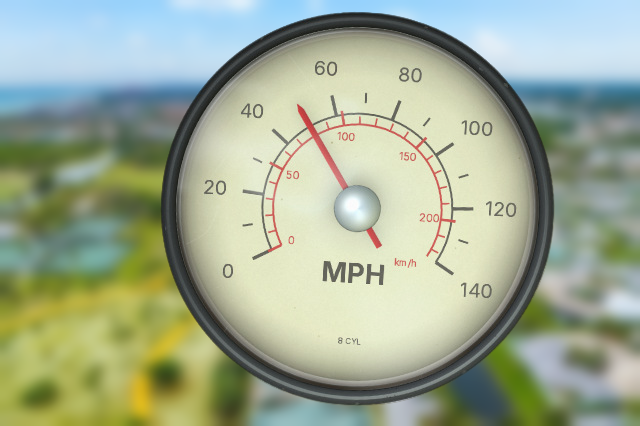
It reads 50 mph
